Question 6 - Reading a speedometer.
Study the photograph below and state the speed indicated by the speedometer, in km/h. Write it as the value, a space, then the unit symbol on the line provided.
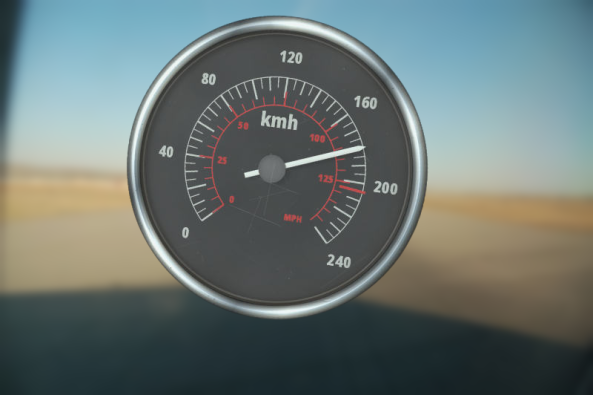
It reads 180 km/h
